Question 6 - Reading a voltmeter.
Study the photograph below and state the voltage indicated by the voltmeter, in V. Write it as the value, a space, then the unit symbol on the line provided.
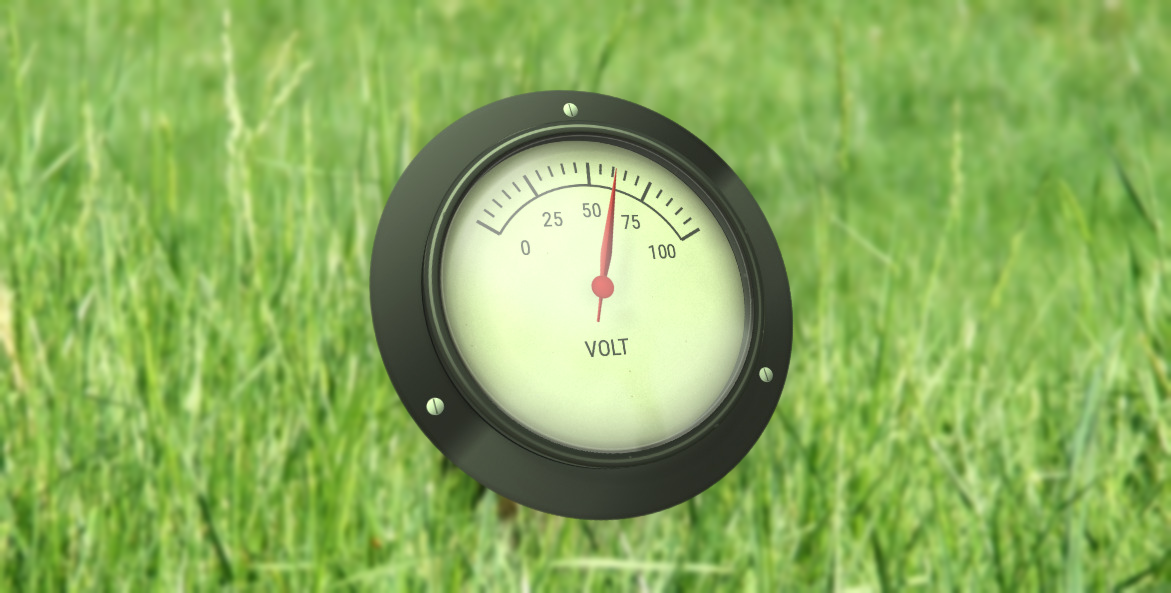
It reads 60 V
